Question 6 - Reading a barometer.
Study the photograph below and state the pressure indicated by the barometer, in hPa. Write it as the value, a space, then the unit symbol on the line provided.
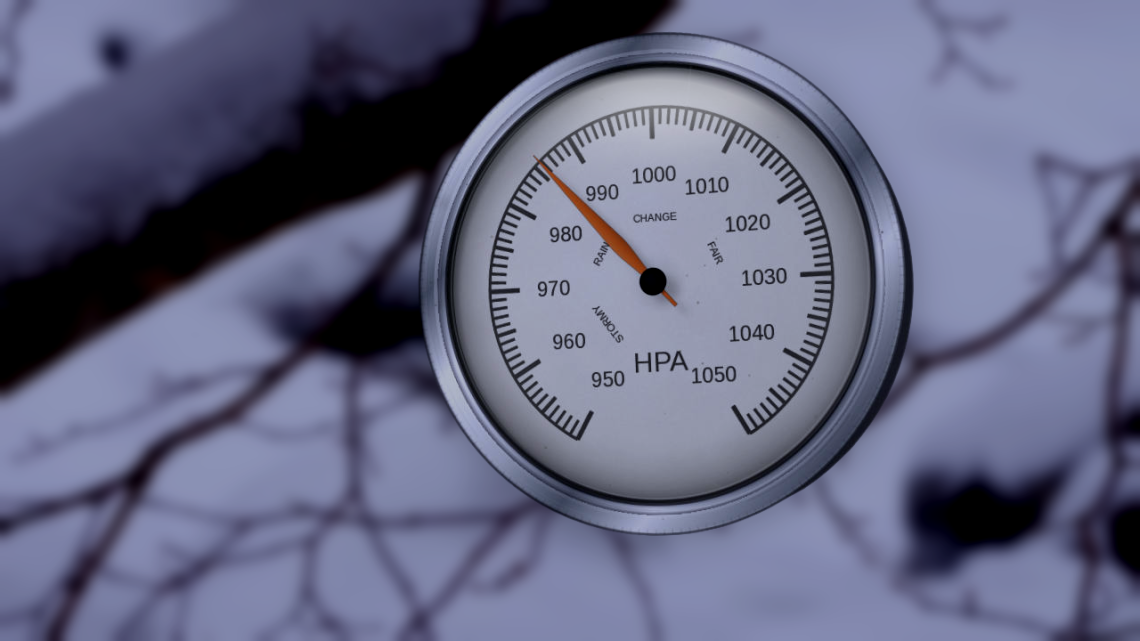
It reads 986 hPa
